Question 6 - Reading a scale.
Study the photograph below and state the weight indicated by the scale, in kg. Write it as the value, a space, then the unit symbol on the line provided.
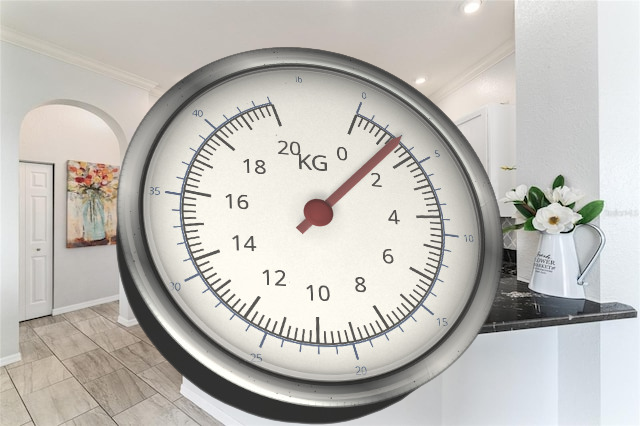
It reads 1.4 kg
